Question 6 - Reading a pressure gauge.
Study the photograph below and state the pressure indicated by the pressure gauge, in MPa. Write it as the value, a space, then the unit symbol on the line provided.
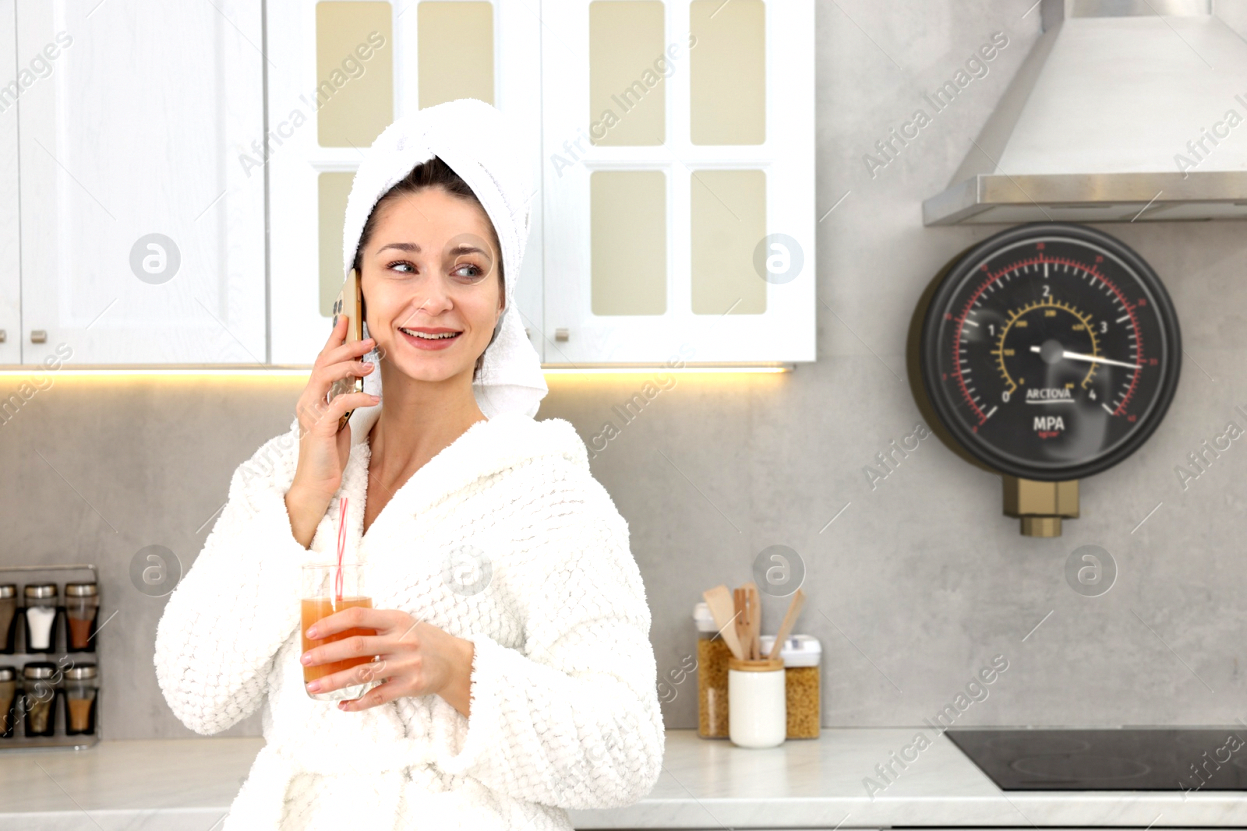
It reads 3.5 MPa
